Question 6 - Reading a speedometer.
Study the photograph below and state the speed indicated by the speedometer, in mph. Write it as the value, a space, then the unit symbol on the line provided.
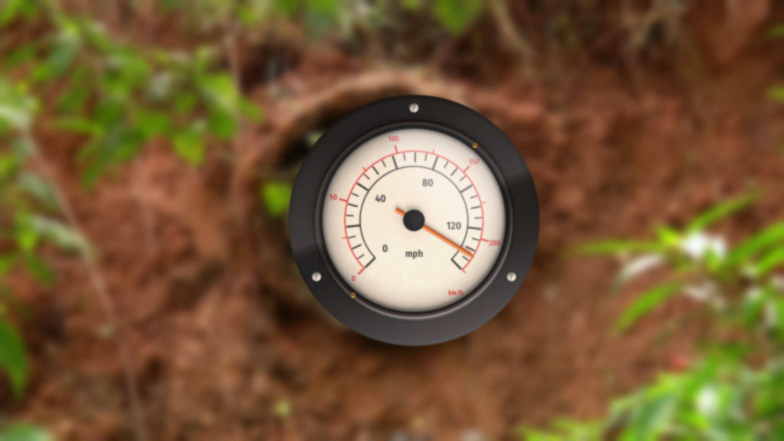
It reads 132.5 mph
